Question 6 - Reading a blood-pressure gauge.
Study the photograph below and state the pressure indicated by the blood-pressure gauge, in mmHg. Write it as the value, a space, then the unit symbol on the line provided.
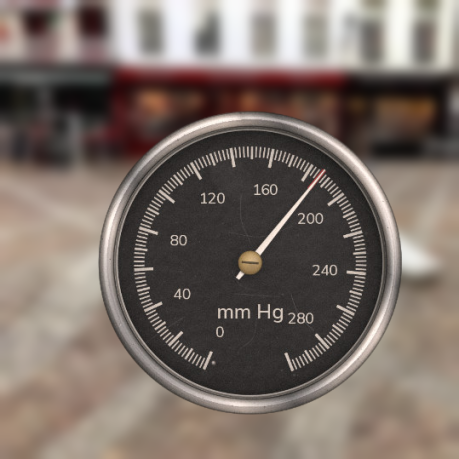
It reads 186 mmHg
